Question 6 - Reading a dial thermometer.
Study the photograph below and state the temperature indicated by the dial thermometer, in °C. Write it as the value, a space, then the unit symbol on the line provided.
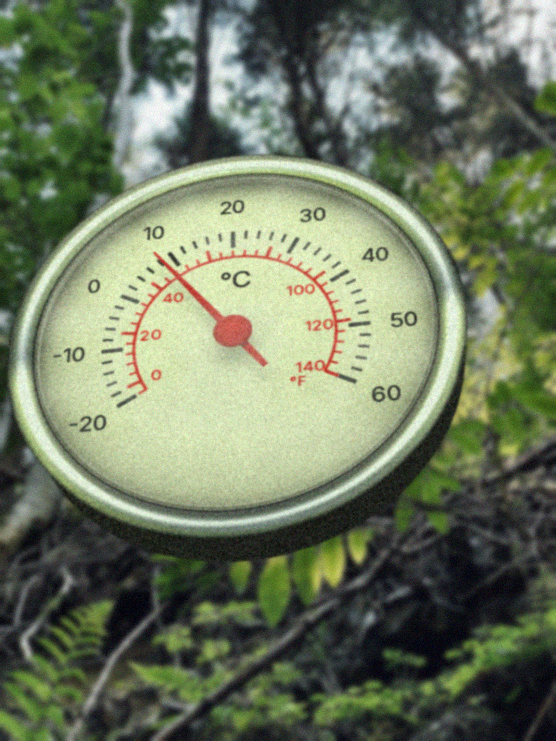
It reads 8 °C
